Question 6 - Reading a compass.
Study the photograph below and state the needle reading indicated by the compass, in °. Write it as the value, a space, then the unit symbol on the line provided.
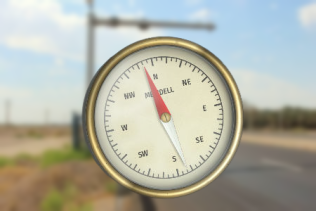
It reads 350 °
